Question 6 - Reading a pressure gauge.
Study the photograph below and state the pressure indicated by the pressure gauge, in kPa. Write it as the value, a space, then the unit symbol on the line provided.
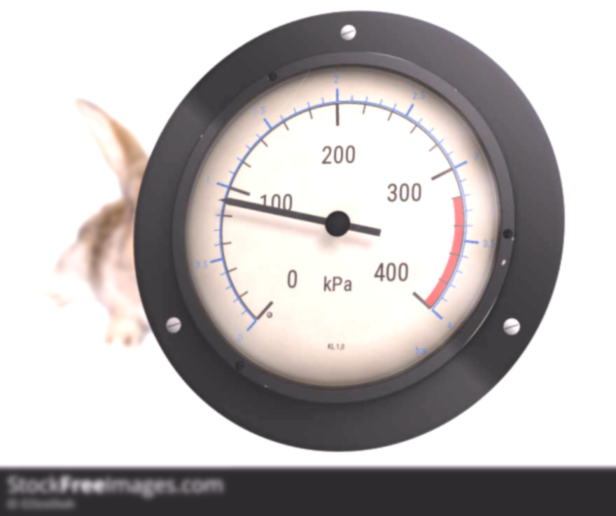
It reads 90 kPa
